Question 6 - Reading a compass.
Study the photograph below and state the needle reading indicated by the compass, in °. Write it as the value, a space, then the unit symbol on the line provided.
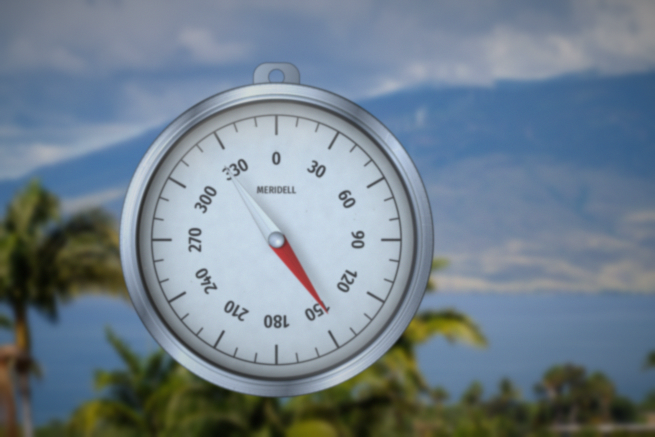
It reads 145 °
